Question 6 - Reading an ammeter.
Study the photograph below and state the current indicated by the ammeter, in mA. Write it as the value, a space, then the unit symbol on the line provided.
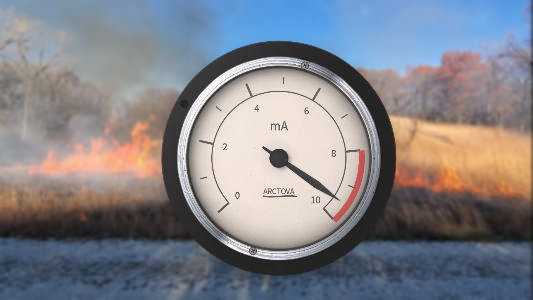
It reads 9.5 mA
